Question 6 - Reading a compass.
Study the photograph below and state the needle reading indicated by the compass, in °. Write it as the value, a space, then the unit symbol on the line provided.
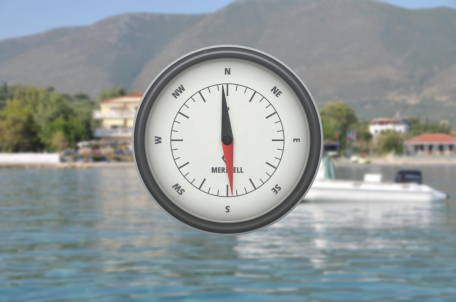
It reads 175 °
